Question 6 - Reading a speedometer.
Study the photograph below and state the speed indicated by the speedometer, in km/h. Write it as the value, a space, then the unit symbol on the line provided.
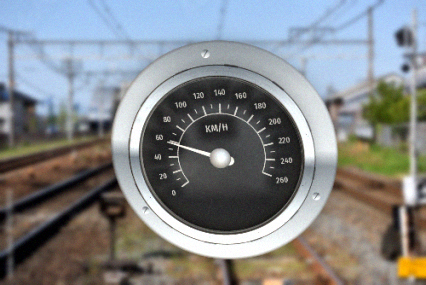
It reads 60 km/h
